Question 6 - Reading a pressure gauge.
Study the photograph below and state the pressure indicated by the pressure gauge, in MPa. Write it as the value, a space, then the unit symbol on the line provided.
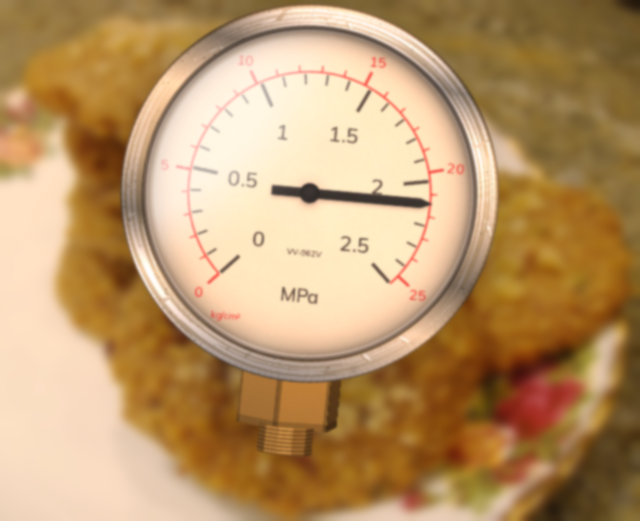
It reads 2.1 MPa
